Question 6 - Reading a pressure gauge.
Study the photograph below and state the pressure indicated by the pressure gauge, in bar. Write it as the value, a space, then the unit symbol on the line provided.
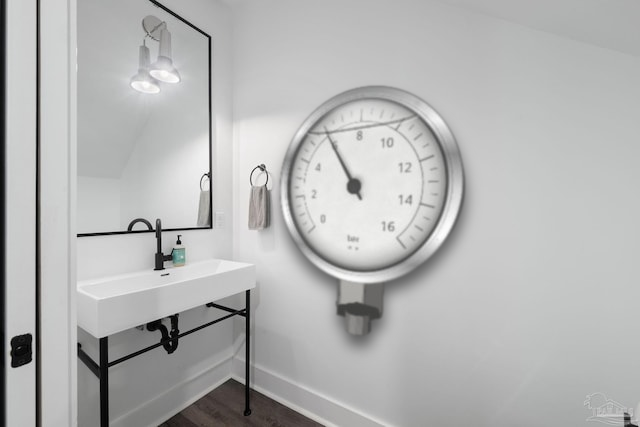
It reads 6 bar
